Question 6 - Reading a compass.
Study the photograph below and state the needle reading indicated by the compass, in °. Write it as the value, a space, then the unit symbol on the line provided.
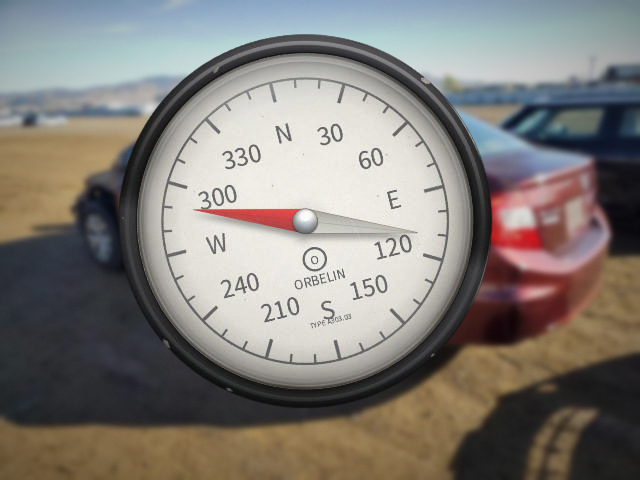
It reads 290 °
